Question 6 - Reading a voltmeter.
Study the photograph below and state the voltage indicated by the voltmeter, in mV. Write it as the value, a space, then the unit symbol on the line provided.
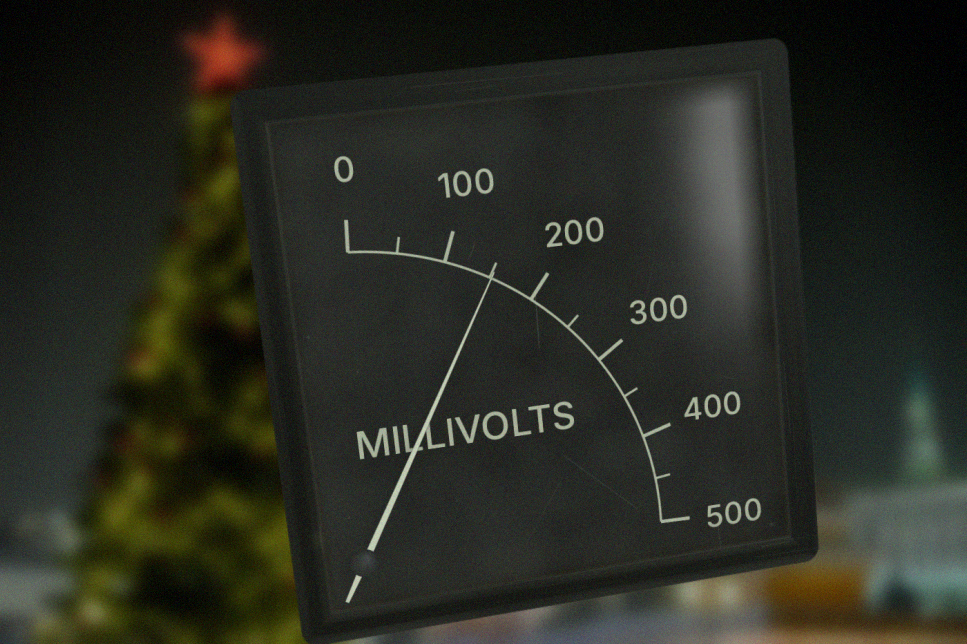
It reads 150 mV
